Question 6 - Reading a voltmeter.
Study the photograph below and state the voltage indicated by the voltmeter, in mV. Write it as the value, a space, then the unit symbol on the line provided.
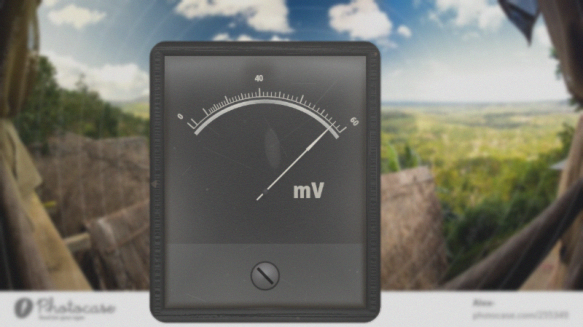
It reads 58 mV
